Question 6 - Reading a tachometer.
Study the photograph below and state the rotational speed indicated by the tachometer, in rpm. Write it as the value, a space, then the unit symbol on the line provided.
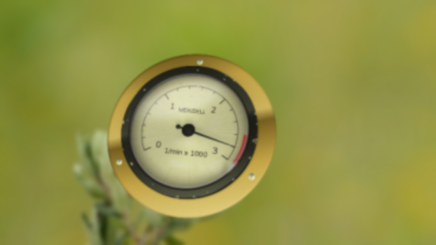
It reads 2800 rpm
